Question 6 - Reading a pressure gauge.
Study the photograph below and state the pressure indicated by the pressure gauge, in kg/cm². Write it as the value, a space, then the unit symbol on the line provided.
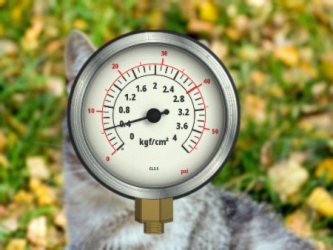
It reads 0.4 kg/cm²
